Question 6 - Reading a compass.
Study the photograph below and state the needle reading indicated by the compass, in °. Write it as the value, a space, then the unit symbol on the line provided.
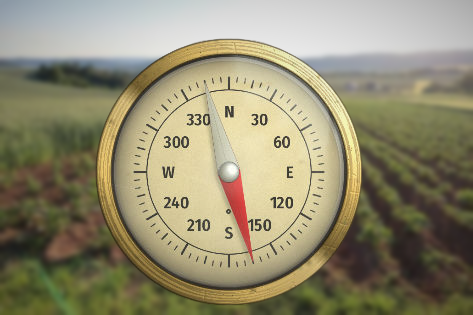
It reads 165 °
